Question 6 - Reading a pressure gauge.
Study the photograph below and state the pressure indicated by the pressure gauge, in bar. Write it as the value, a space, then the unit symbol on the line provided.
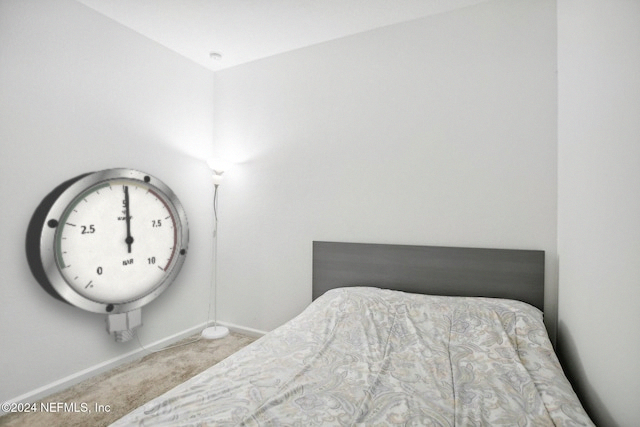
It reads 5 bar
